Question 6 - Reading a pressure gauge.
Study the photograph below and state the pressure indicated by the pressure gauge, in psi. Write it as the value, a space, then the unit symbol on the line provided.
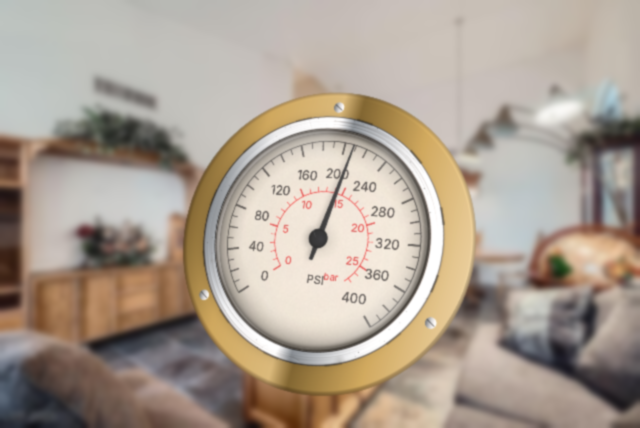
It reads 210 psi
